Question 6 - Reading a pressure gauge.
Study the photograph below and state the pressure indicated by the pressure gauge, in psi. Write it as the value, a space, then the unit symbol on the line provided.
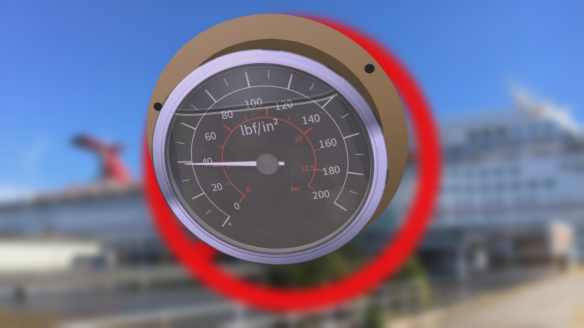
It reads 40 psi
